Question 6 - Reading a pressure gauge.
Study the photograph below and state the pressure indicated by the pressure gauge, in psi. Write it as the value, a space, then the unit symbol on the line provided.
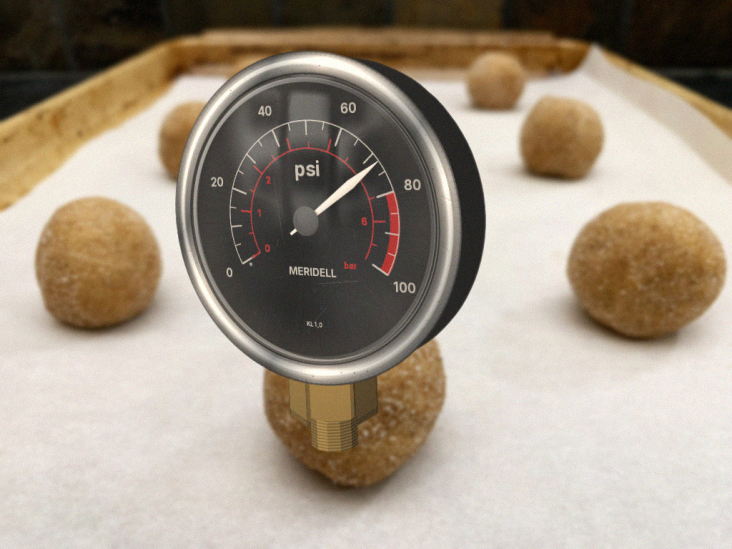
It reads 72.5 psi
